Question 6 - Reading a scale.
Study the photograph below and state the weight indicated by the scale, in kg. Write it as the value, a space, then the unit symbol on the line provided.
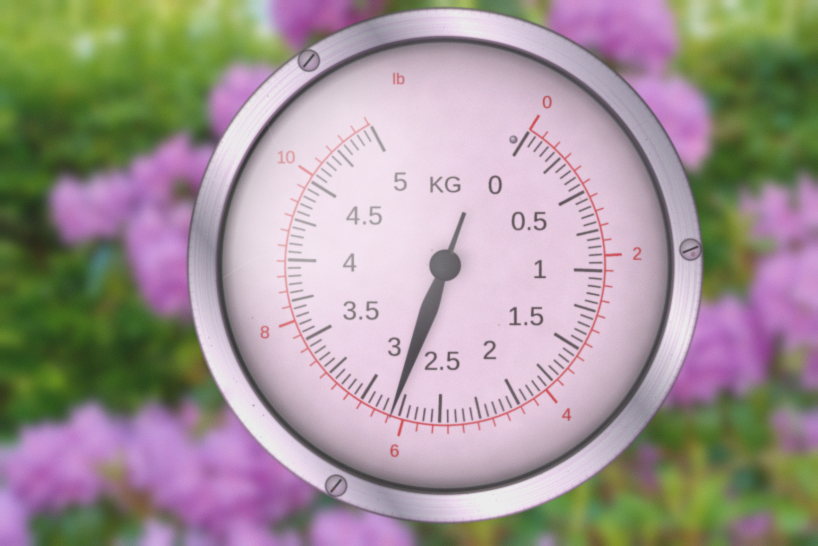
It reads 2.8 kg
